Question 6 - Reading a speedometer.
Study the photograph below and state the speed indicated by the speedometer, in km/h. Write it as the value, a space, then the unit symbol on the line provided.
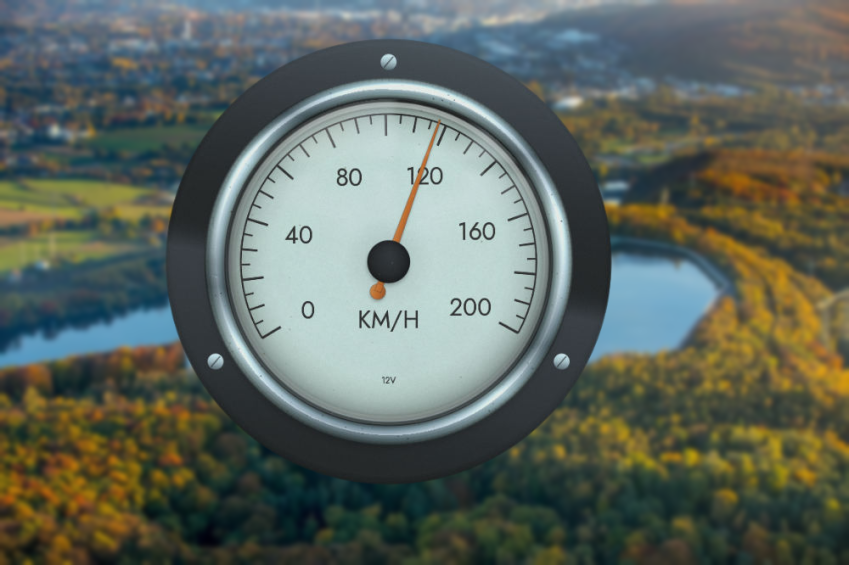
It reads 117.5 km/h
